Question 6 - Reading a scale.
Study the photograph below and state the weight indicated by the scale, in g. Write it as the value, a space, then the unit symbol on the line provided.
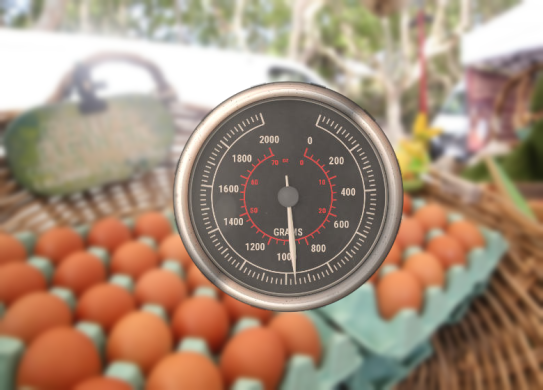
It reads 960 g
